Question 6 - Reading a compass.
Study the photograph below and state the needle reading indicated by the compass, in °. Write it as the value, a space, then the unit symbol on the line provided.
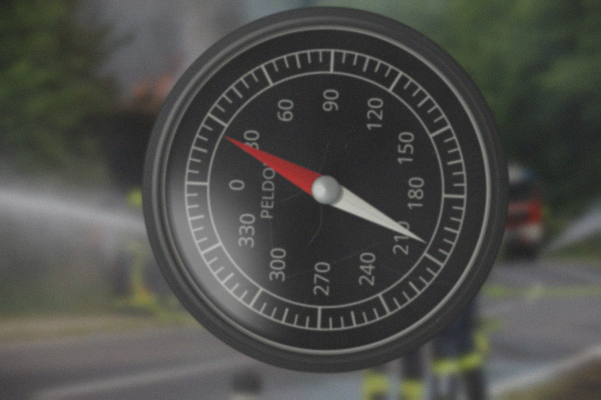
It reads 25 °
